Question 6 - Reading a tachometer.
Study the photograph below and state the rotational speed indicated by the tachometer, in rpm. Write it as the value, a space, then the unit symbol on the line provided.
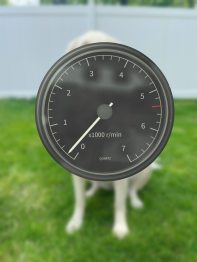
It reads 200 rpm
